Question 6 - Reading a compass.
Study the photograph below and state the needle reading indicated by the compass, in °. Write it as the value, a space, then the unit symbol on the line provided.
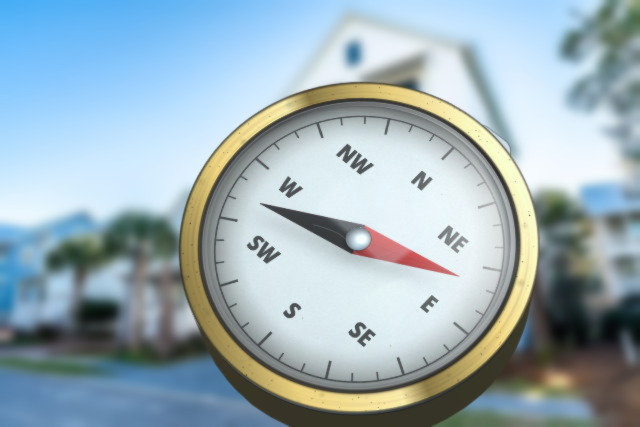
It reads 70 °
